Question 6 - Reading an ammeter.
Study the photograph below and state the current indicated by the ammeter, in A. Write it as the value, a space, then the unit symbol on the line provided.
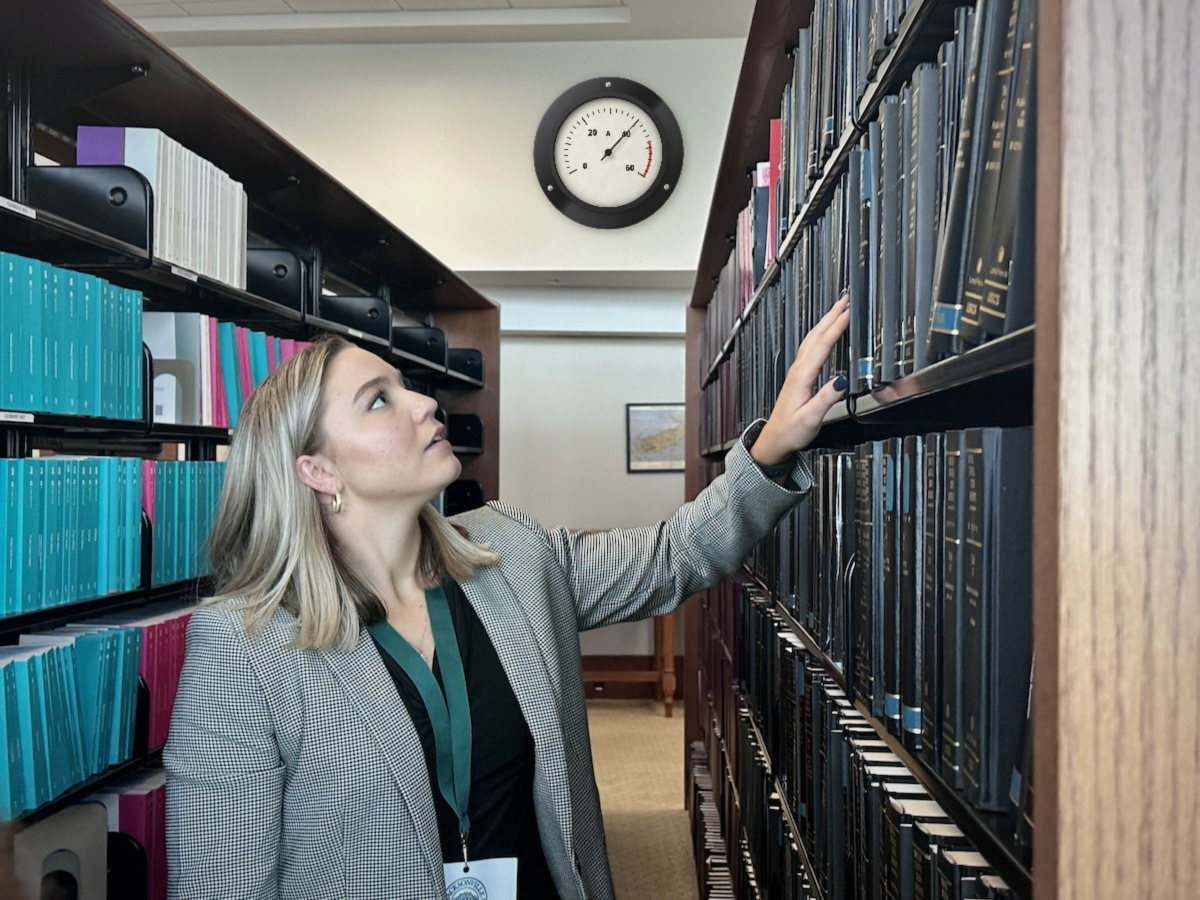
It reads 40 A
